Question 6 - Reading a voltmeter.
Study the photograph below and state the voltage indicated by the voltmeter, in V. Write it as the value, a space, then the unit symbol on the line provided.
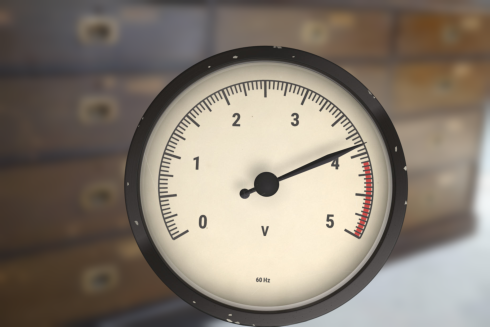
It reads 3.9 V
